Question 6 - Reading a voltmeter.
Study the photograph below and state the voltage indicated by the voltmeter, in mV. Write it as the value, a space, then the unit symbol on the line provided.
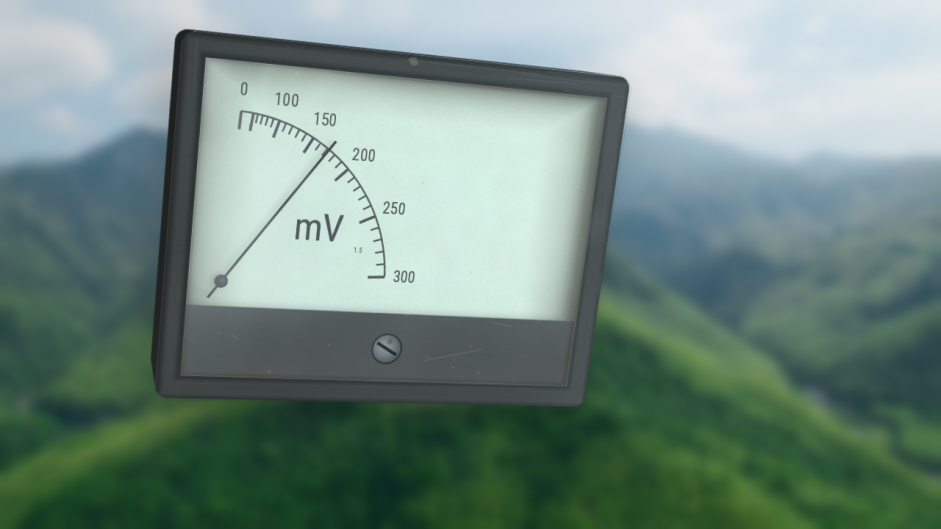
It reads 170 mV
